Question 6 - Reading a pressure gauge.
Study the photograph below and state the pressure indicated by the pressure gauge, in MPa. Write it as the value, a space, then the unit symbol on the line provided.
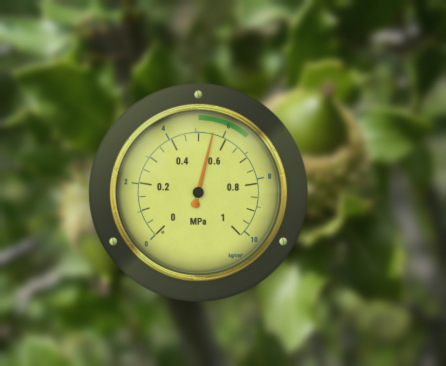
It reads 0.55 MPa
